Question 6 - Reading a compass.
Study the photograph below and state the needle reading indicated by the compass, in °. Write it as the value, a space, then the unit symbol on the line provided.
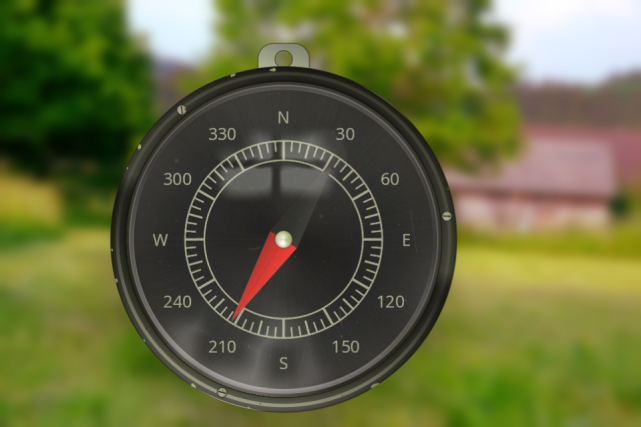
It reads 212.5 °
